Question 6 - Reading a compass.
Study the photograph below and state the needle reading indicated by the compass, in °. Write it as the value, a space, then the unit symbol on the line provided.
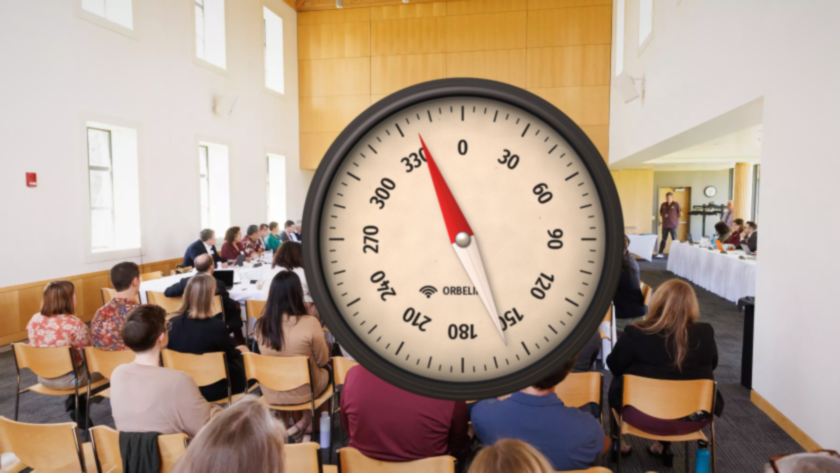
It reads 337.5 °
